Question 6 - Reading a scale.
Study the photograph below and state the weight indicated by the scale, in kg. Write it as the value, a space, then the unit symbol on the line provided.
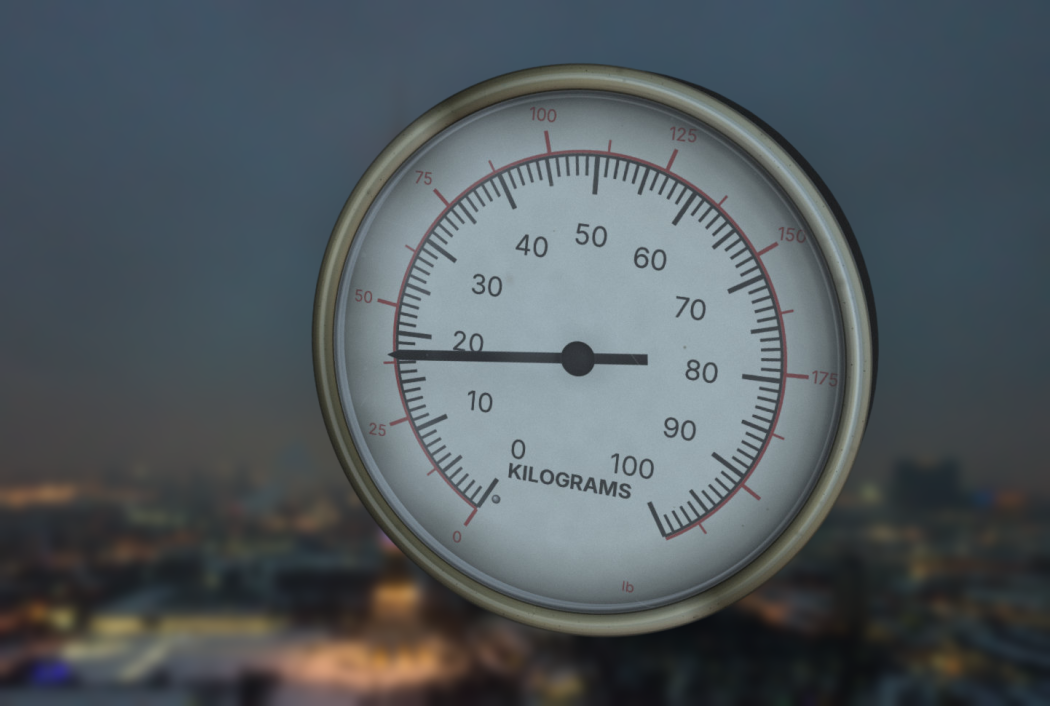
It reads 18 kg
